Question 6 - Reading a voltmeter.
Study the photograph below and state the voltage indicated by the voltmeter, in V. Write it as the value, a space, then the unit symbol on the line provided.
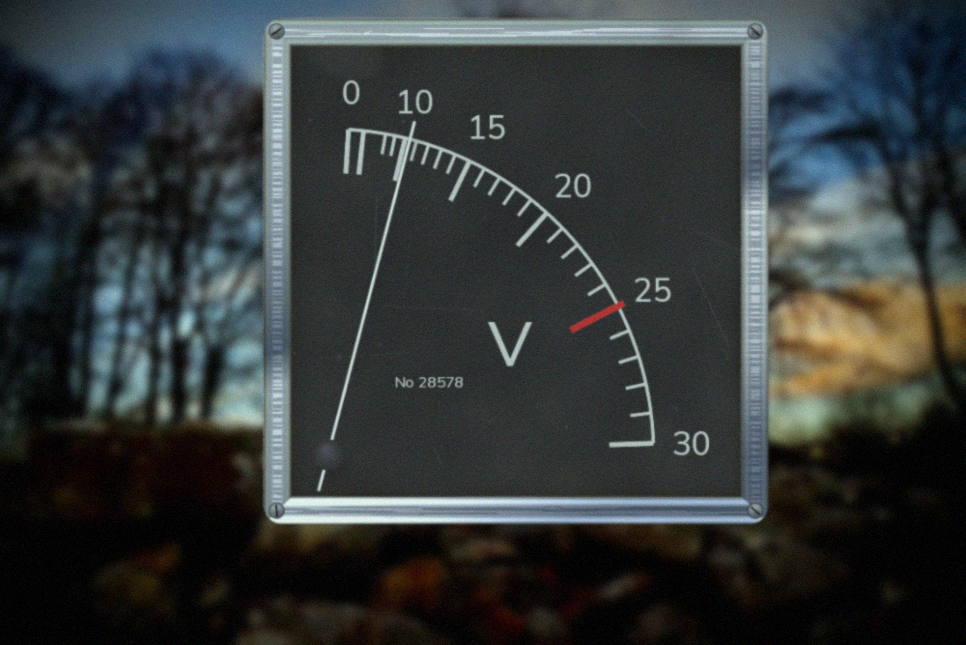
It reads 10.5 V
